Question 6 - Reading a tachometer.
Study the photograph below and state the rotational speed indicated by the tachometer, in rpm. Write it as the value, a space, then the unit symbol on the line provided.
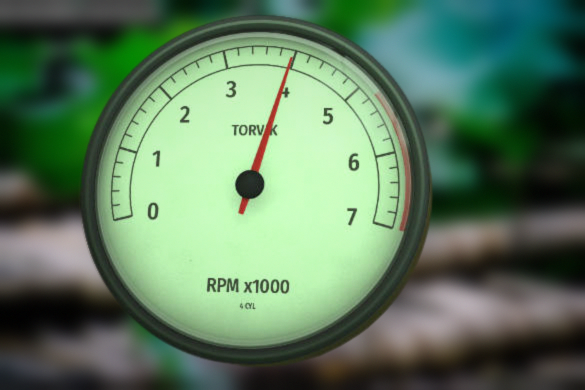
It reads 4000 rpm
